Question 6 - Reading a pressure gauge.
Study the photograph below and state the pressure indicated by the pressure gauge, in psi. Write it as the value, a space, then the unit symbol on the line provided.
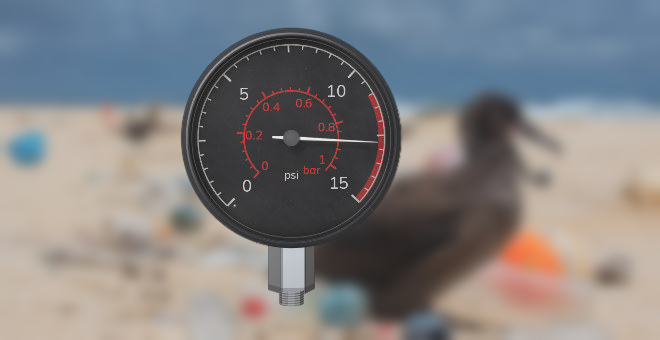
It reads 12.75 psi
